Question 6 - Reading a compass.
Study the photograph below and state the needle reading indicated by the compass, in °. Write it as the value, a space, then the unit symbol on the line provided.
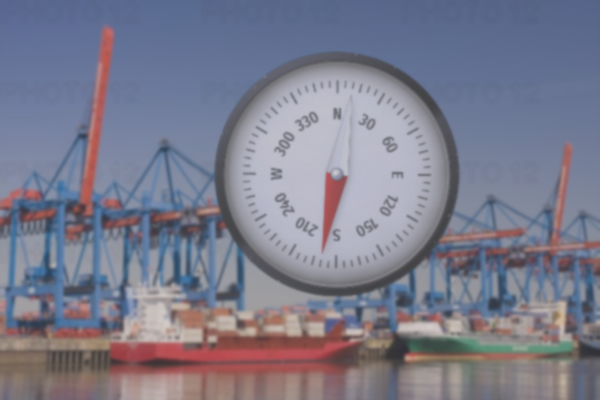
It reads 190 °
